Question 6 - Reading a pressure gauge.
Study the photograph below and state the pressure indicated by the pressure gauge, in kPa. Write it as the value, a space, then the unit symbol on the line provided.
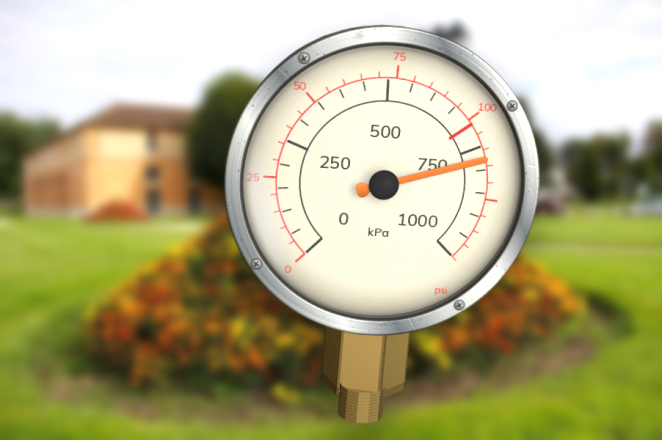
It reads 775 kPa
